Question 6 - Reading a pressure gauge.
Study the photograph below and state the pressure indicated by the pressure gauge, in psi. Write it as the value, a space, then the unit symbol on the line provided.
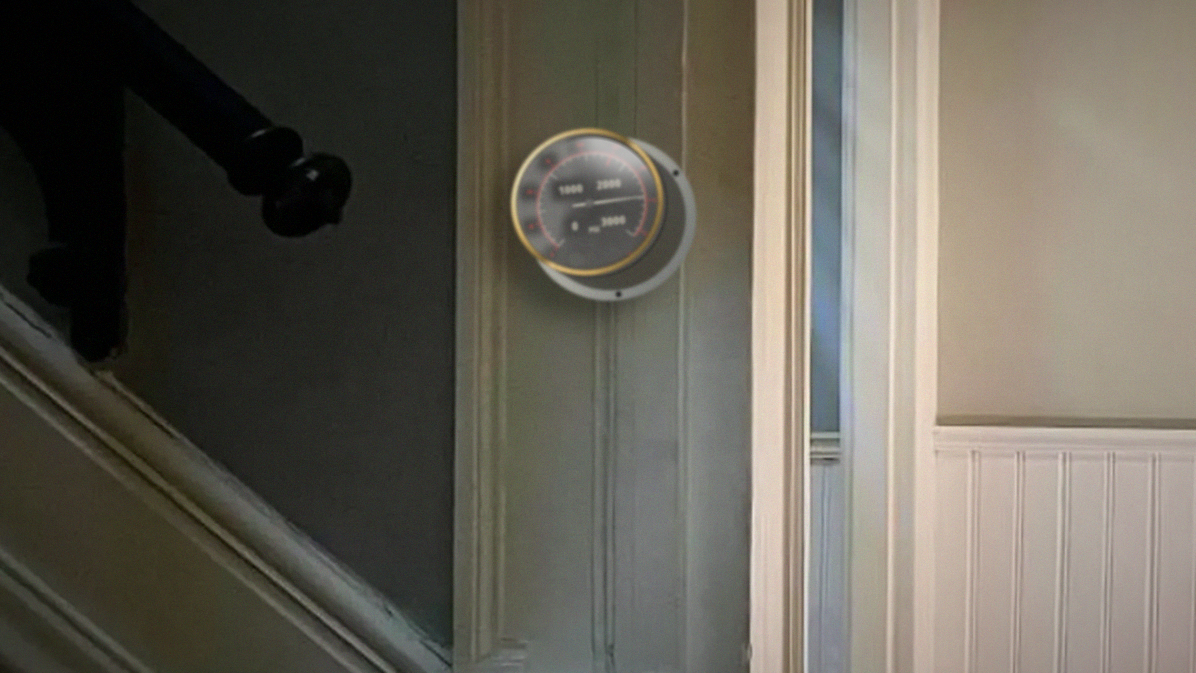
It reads 2500 psi
